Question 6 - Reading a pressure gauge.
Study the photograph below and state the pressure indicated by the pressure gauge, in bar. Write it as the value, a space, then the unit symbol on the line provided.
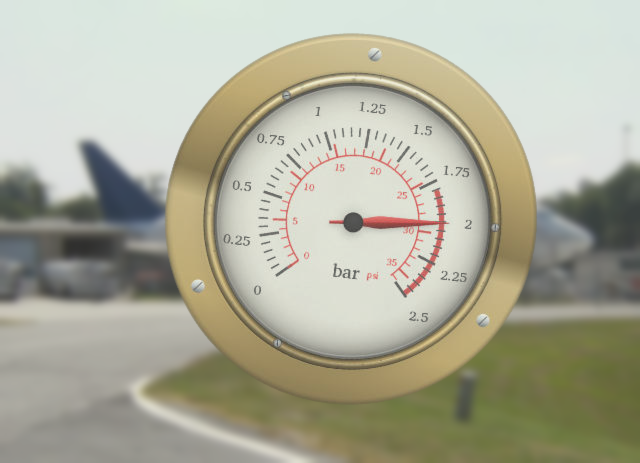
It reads 2 bar
